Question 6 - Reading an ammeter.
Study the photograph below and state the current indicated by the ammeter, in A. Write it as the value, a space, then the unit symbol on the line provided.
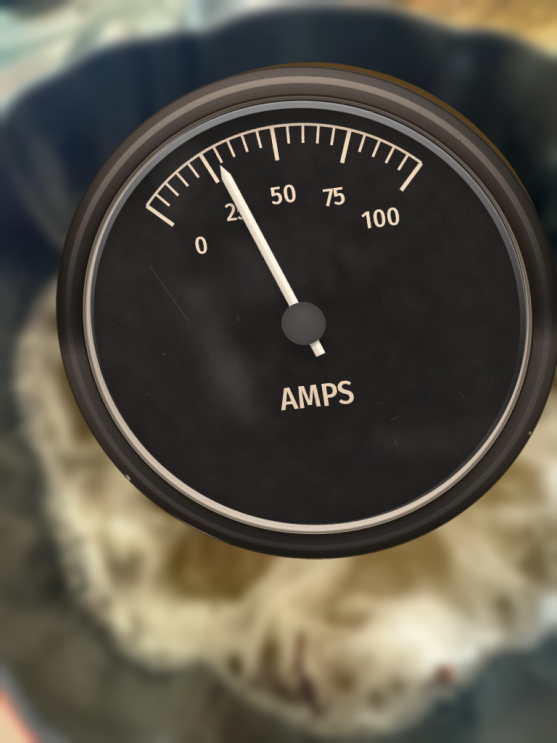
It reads 30 A
